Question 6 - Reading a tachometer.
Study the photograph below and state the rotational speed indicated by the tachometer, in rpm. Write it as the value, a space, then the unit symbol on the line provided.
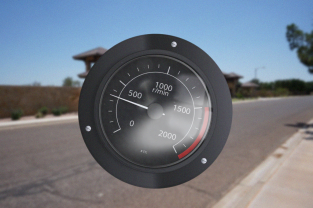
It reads 350 rpm
